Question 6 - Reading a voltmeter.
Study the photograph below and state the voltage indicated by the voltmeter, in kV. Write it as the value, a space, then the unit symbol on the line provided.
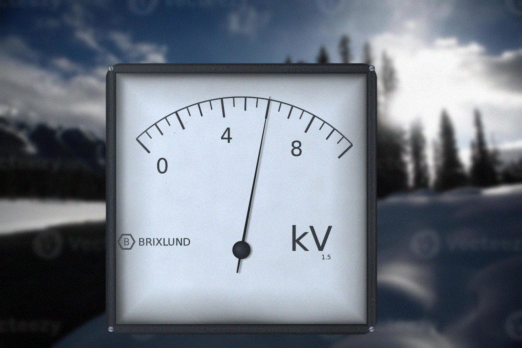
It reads 6 kV
